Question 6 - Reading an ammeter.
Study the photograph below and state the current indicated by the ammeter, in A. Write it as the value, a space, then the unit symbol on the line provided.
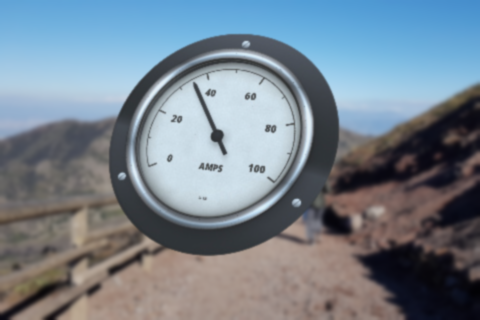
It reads 35 A
